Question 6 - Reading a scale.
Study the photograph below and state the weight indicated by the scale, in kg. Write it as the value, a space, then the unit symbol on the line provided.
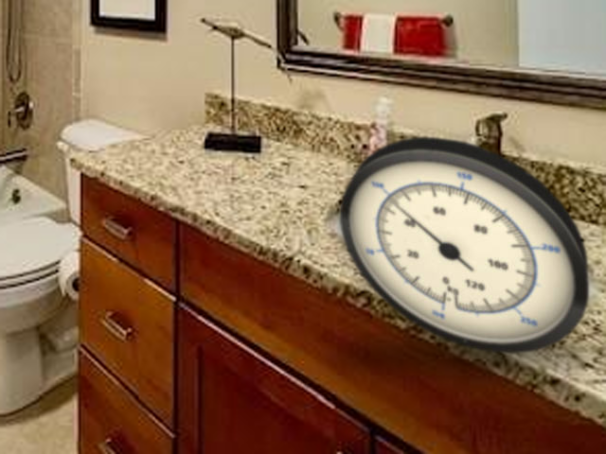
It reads 45 kg
